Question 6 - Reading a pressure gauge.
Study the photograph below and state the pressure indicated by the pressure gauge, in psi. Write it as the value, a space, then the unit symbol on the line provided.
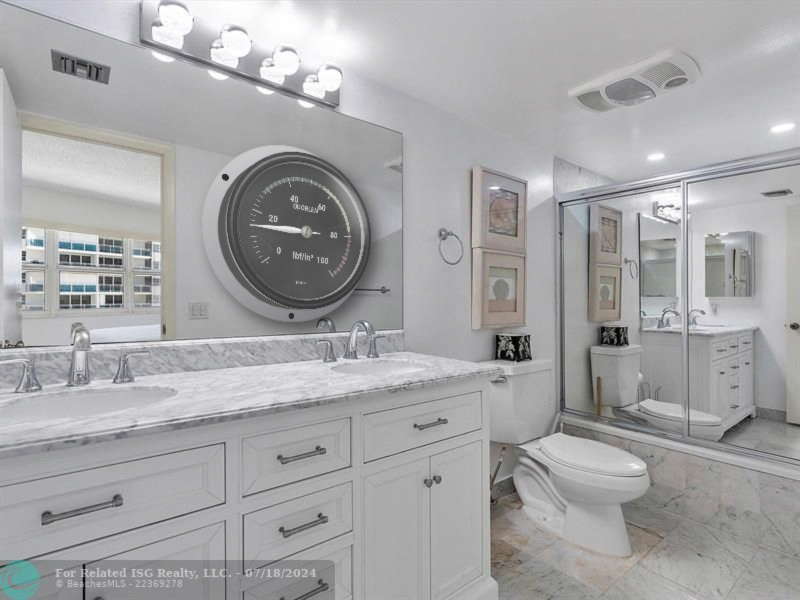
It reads 14 psi
